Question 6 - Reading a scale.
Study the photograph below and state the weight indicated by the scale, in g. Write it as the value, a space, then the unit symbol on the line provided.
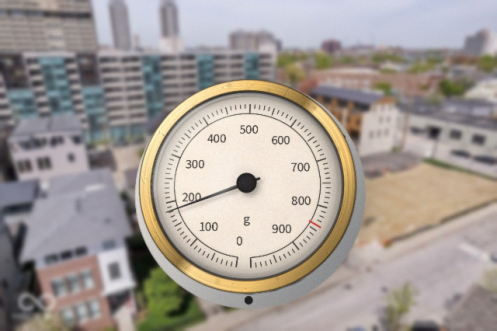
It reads 180 g
